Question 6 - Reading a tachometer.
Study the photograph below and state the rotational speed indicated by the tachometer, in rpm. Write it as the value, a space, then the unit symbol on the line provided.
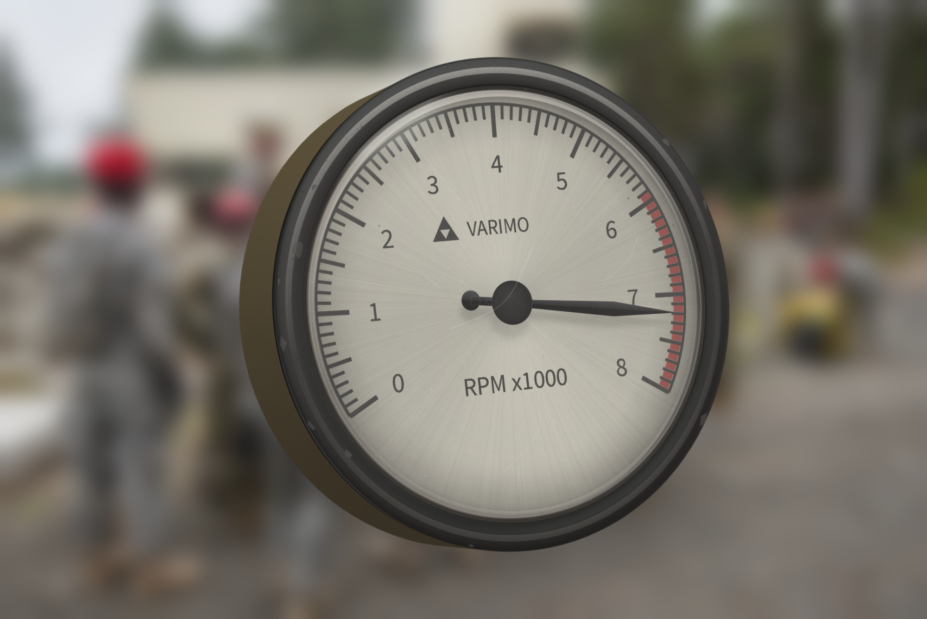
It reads 7200 rpm
